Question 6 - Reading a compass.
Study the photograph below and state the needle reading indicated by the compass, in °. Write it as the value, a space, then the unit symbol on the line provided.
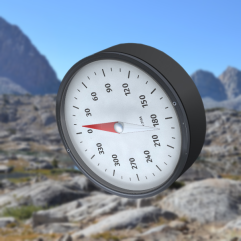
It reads 10 °
